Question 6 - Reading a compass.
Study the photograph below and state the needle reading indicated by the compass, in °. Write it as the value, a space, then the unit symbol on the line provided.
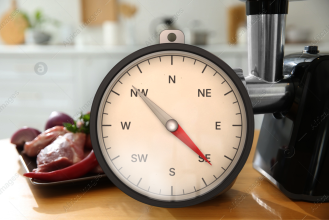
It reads 135 °
